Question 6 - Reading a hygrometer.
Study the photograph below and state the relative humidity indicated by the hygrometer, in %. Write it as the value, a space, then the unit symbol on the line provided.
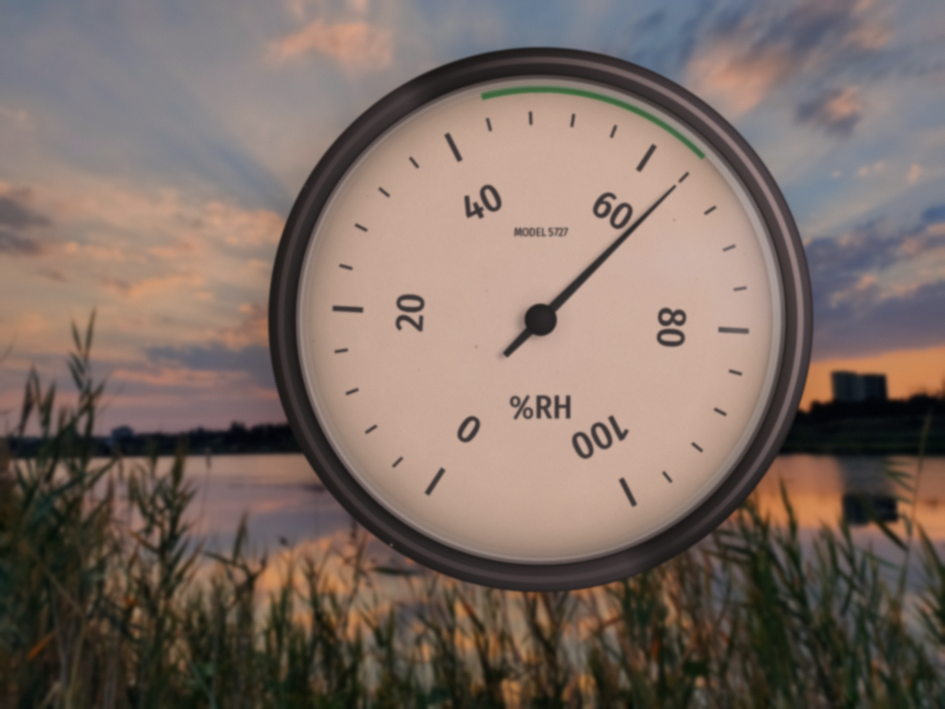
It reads 64 %
